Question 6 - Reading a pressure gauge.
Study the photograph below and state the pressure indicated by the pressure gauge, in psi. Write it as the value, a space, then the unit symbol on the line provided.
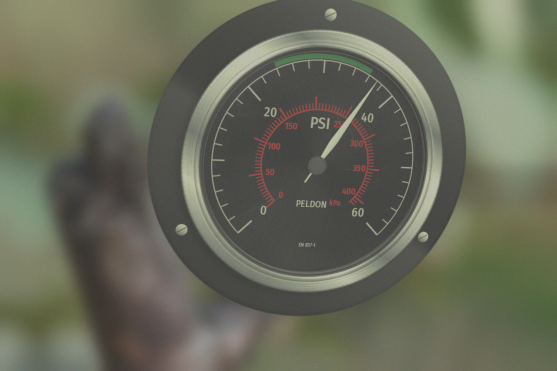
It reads 37 psi
